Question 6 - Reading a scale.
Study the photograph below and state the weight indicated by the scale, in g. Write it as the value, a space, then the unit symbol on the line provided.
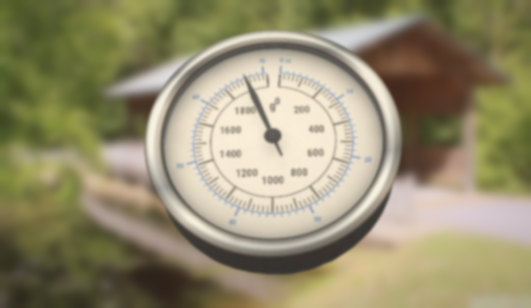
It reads 1900 g
